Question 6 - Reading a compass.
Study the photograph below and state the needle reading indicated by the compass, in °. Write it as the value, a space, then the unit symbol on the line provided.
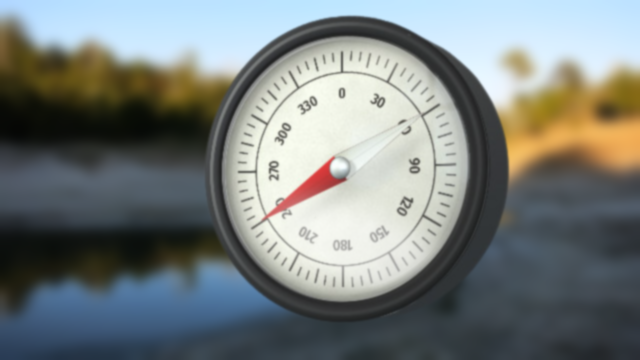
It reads 240 °
